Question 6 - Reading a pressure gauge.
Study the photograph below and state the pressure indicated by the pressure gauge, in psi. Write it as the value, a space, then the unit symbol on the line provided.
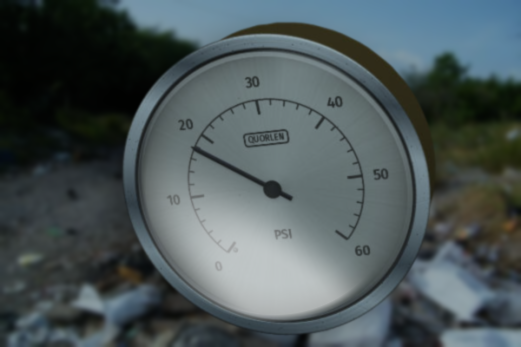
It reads 18 psi
